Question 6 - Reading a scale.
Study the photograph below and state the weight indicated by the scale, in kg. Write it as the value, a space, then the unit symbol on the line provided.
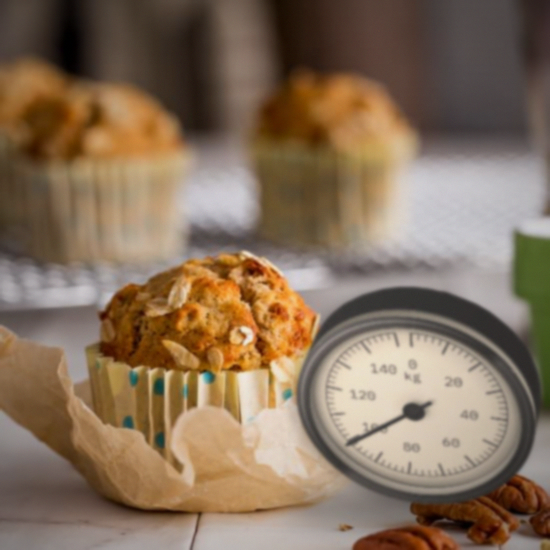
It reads 100 kg
